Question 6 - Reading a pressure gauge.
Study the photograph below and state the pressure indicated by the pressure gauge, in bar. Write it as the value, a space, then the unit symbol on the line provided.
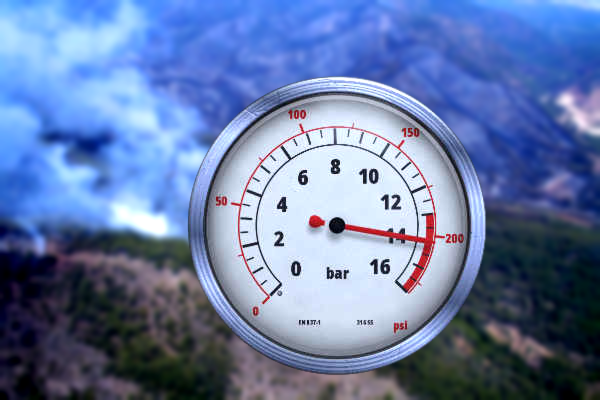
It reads 14 bar
